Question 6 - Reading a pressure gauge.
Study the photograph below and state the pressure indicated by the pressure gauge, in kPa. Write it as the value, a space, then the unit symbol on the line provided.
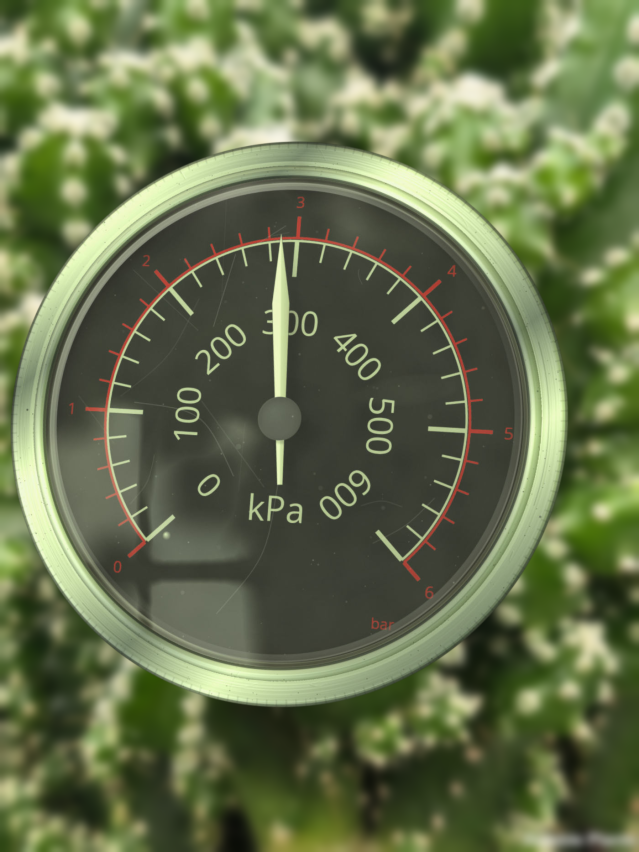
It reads 290 kPa
